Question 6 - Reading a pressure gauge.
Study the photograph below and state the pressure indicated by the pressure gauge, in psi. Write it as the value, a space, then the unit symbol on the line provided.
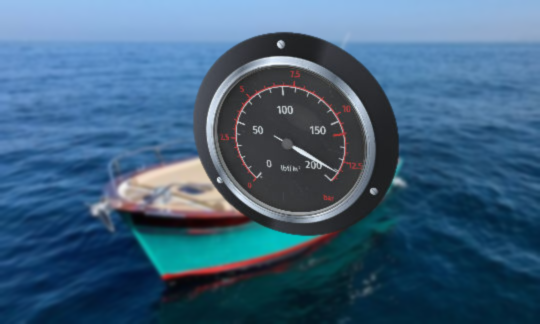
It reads 190 psi
